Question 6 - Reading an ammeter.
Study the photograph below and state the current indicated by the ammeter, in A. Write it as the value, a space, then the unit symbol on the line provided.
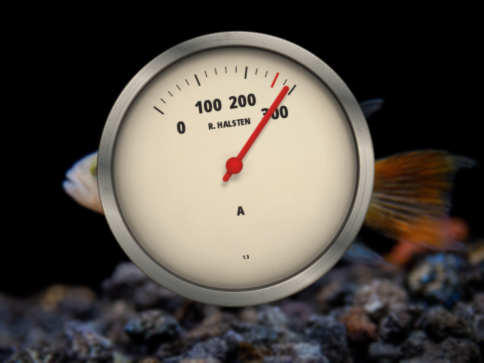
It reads 290 A
